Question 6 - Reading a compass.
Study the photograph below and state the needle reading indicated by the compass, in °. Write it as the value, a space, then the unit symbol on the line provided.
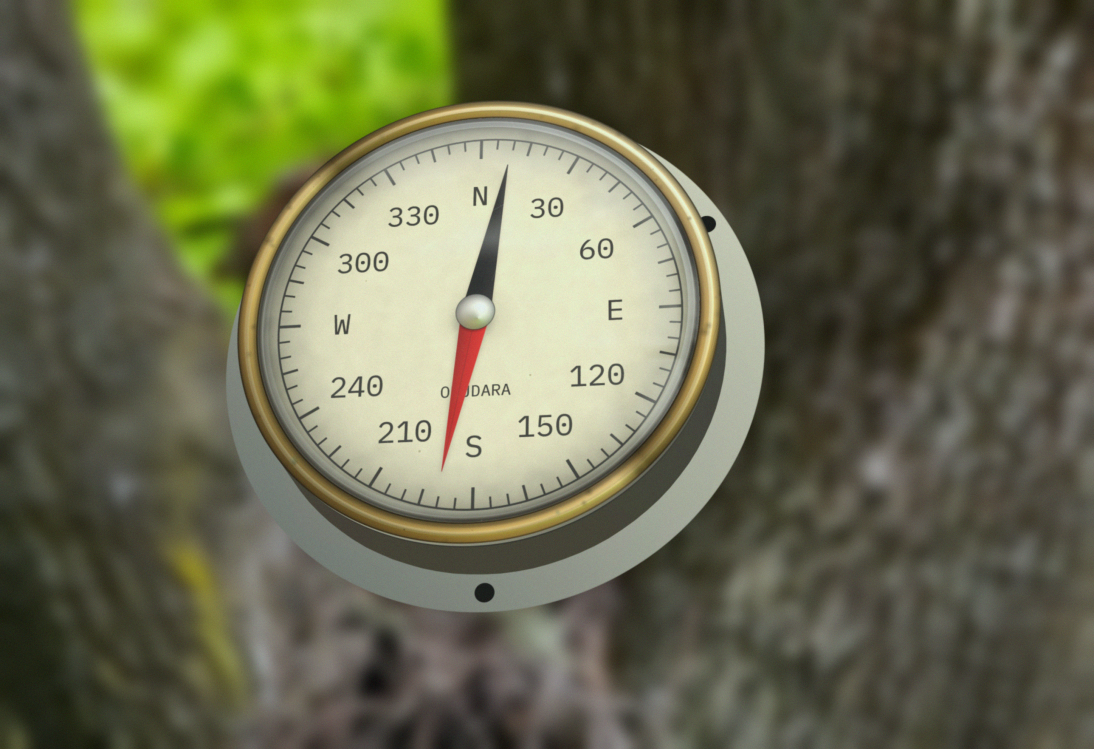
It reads 190 °
